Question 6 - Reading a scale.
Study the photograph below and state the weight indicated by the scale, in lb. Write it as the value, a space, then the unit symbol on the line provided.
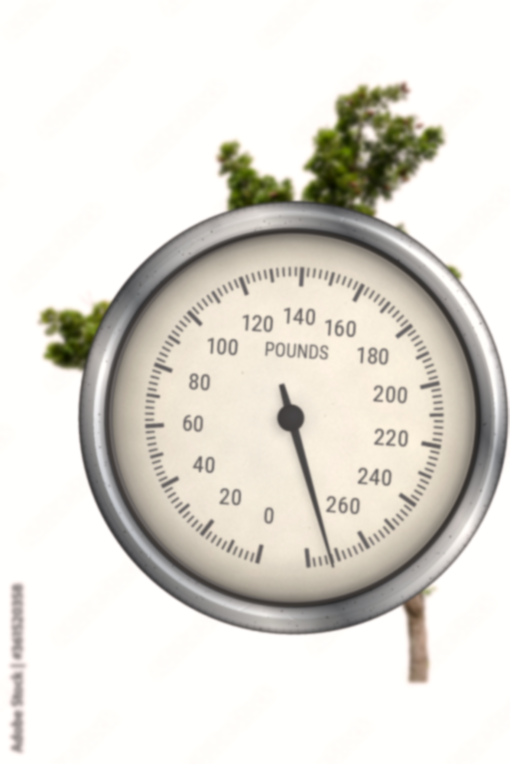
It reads 272 lb
